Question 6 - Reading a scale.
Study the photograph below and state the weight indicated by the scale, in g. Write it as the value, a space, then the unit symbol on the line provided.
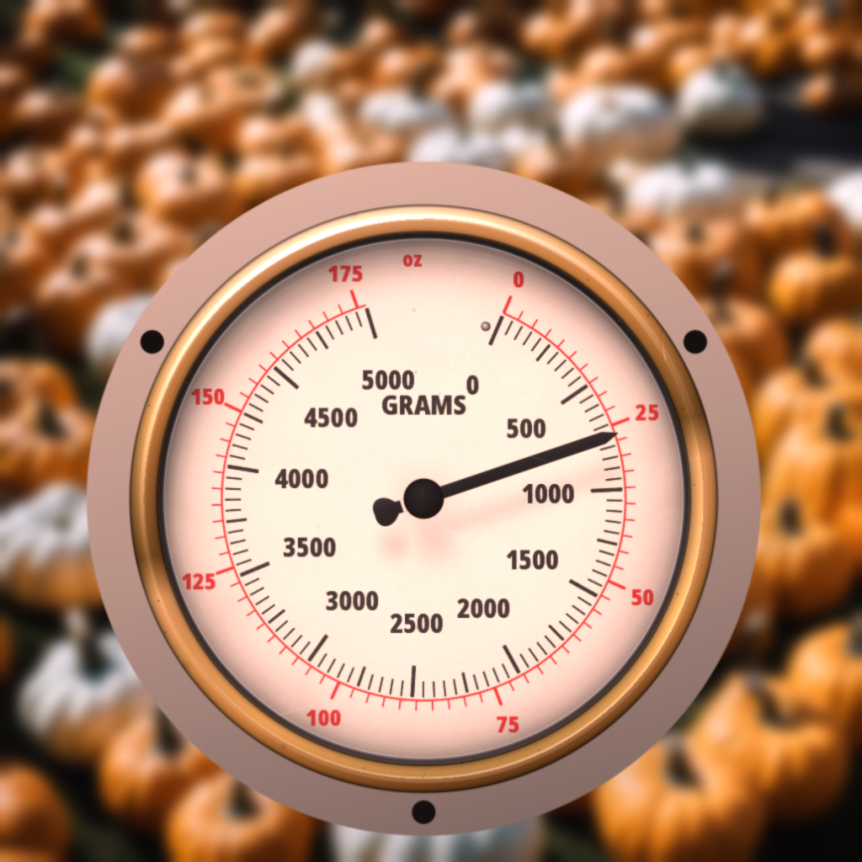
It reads 750 g
